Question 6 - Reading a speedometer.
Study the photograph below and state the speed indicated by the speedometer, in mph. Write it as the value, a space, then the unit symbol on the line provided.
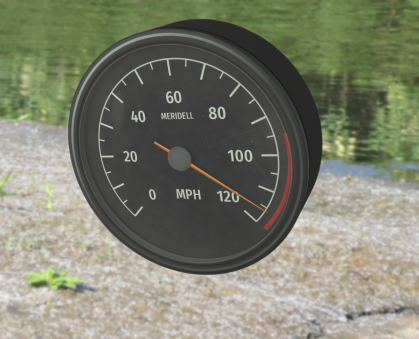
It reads 115 mph
